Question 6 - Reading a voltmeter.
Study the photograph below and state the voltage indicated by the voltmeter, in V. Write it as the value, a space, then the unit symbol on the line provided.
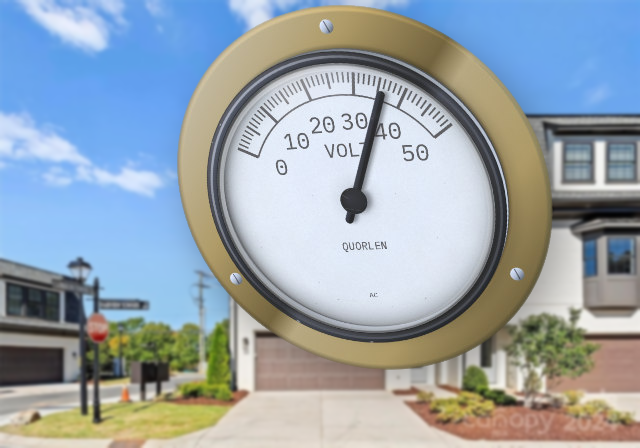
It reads 36 V
